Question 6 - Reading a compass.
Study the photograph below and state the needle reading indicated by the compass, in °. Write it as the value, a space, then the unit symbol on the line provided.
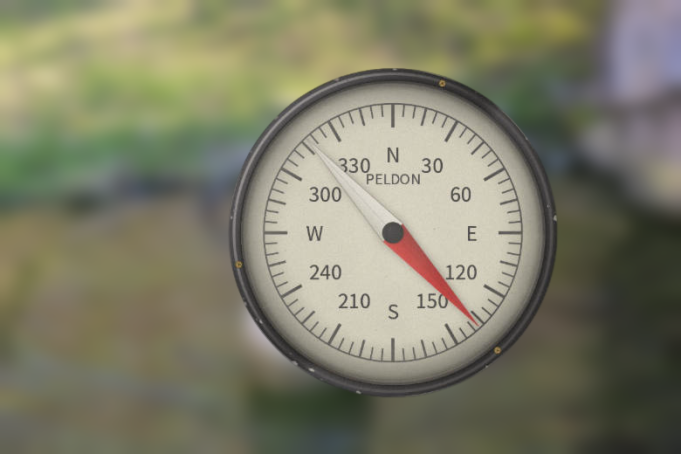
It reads 137.5 °
